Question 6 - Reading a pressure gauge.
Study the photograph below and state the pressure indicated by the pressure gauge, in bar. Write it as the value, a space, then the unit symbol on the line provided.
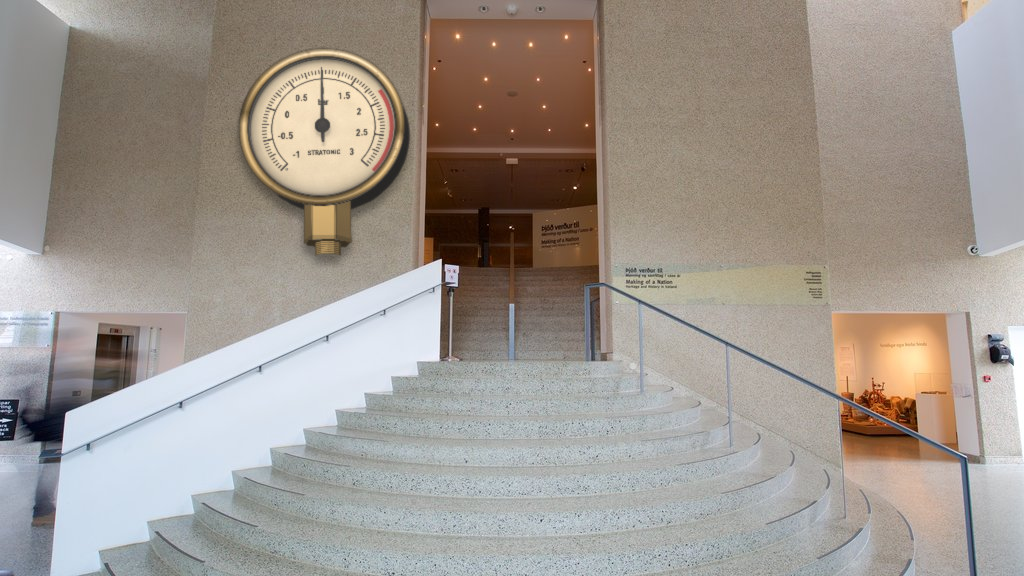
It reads 1 bar
